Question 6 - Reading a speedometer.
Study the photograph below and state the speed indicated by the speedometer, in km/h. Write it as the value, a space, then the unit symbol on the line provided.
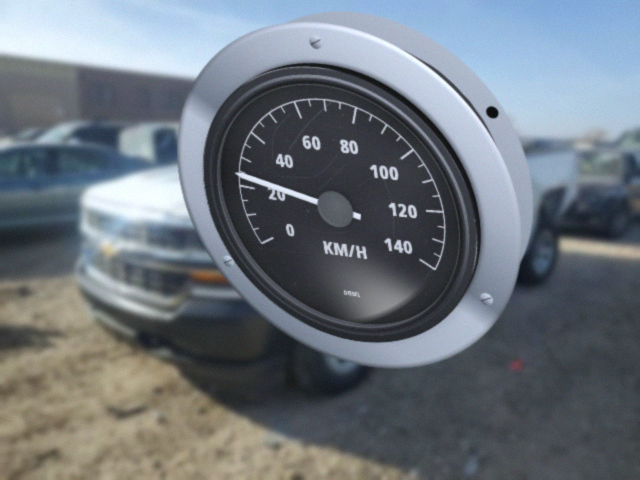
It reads 25 km/h
